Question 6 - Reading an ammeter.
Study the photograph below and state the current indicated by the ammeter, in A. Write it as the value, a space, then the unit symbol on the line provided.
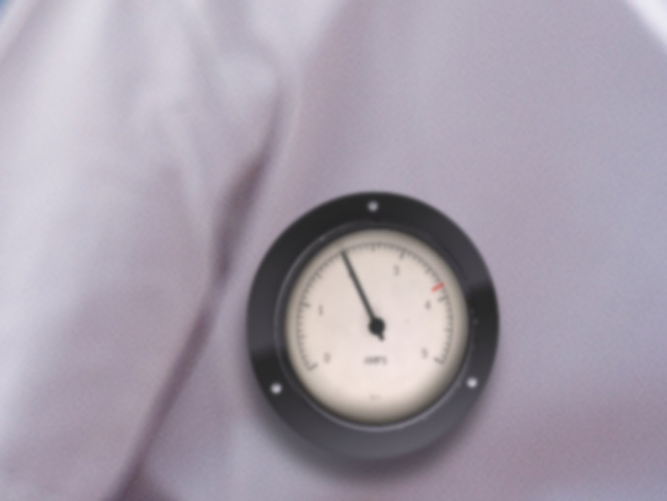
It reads 2 A
